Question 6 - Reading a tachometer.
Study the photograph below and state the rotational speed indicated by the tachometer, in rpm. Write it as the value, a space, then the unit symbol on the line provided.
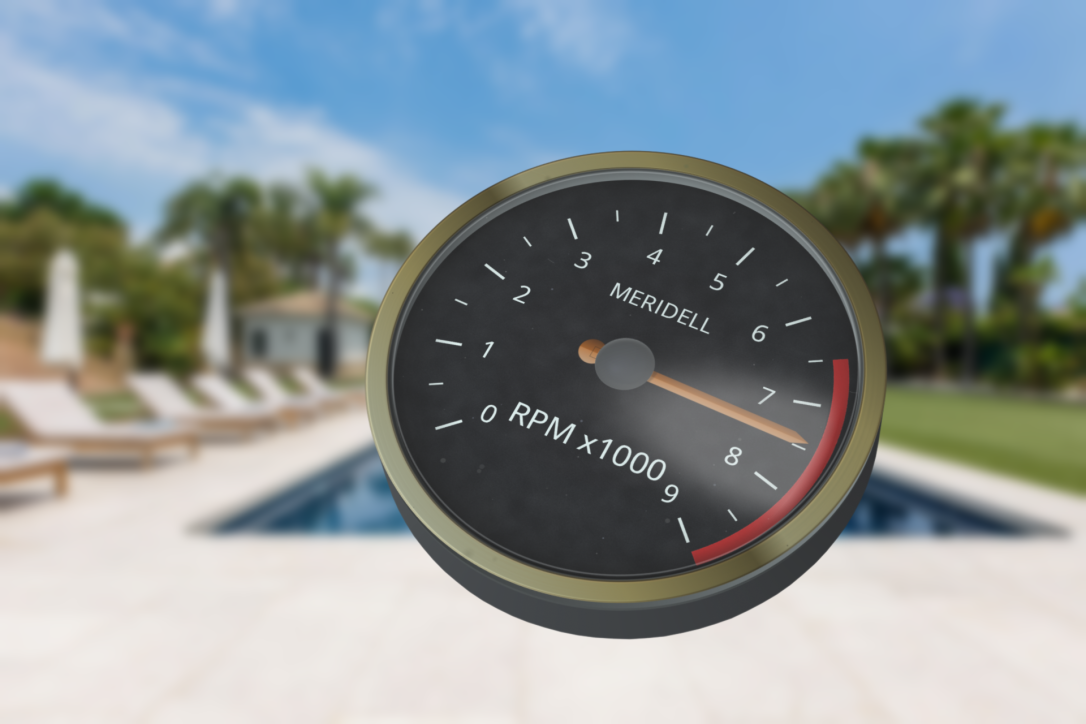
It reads 7500 rpm
